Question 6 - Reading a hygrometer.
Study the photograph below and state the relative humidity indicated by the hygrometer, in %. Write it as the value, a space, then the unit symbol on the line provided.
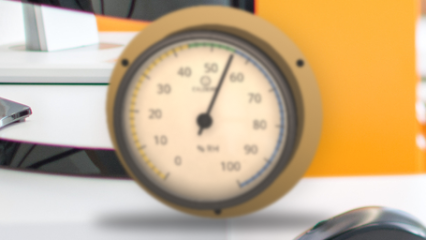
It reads 56 %
